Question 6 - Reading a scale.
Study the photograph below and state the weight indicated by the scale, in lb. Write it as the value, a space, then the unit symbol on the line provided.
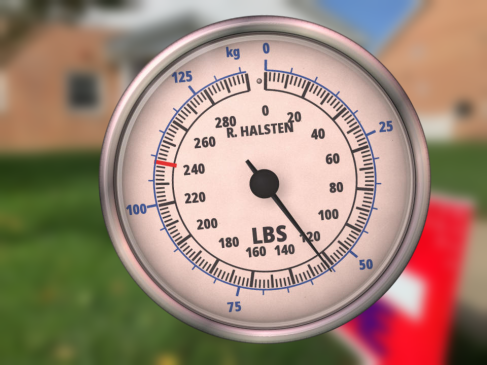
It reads 122 lb
